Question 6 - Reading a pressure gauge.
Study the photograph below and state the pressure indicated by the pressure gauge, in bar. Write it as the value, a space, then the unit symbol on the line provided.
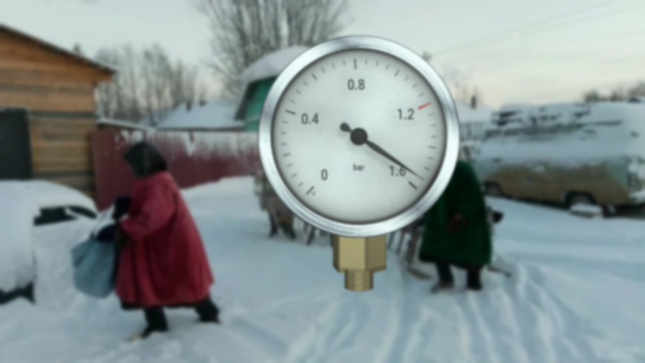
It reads 1.55 bar
